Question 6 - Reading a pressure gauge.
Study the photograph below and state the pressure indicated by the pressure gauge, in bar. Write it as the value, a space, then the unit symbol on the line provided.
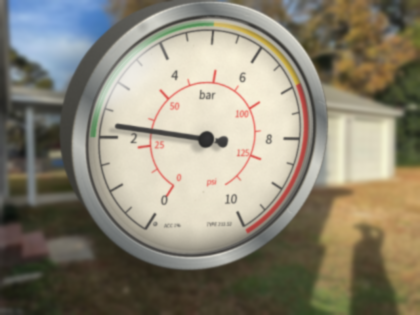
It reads 2.25 bar
